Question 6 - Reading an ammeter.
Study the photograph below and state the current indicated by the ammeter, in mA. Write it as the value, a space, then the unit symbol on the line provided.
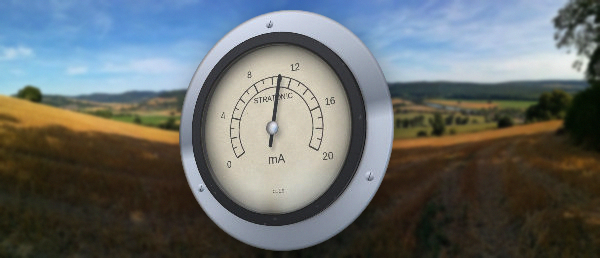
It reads 11 mA
